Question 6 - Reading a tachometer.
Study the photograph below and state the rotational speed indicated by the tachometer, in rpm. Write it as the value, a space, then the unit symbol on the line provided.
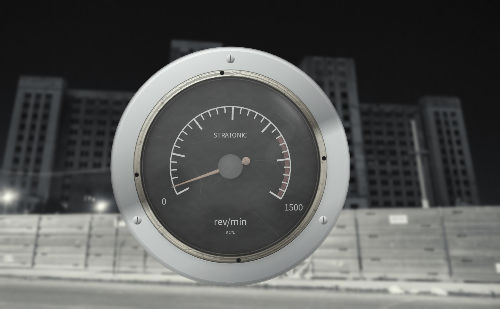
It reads 50 rpm
